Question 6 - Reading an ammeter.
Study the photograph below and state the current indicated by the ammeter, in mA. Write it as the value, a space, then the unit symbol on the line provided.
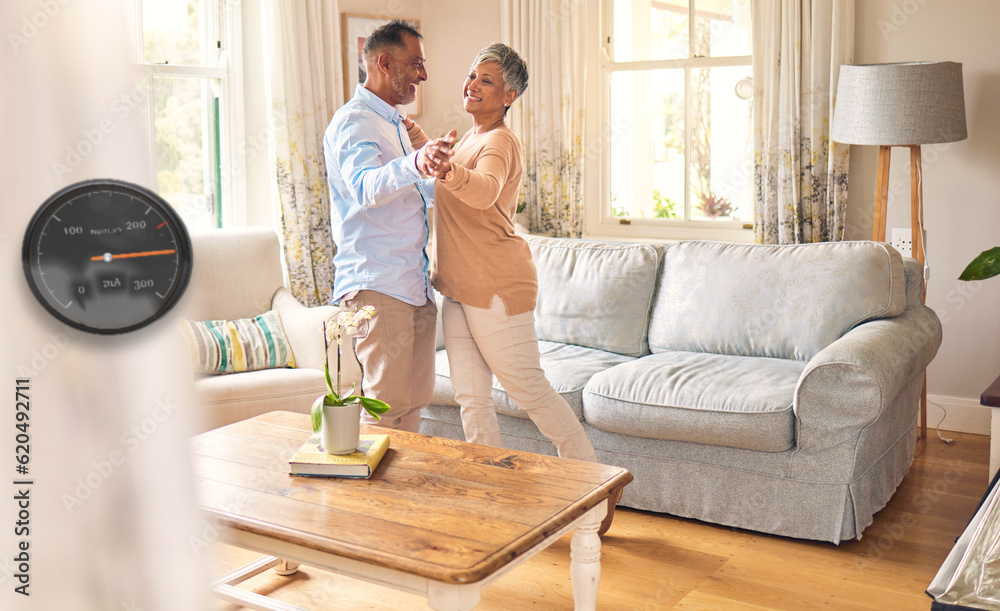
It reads 250 mA
